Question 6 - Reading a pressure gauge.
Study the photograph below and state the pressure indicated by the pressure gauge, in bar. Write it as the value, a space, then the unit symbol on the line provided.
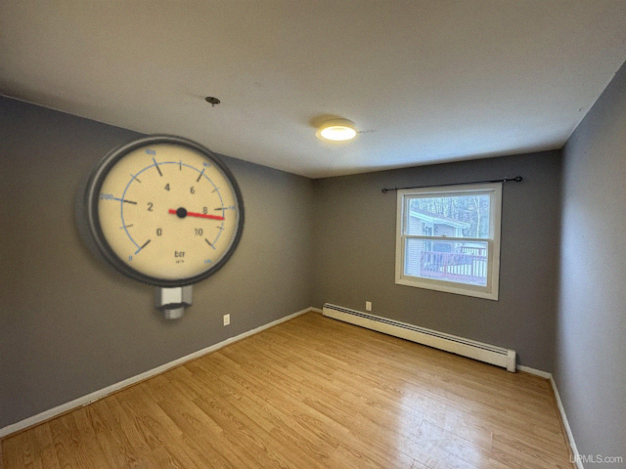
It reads 8.5 bar
